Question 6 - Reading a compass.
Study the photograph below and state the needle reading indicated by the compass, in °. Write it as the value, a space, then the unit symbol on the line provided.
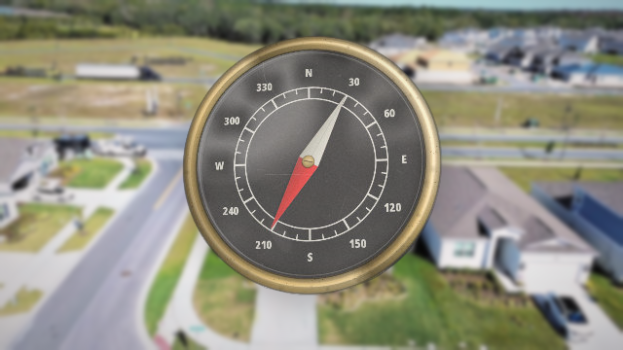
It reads 210 °
